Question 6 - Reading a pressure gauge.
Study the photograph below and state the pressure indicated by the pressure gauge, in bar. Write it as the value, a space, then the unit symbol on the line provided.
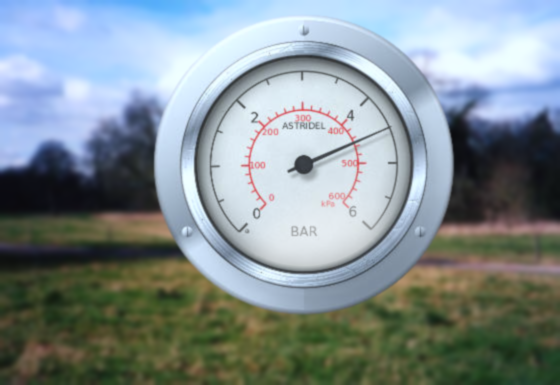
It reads 4.5 bar
